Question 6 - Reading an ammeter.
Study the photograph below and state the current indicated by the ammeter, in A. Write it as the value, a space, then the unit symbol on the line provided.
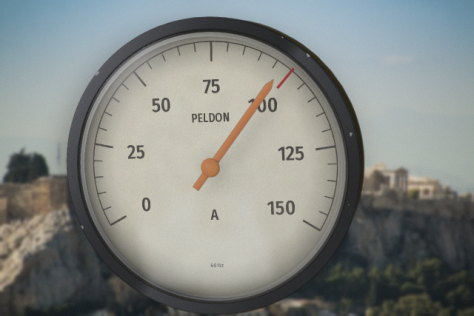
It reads 97.5 A
